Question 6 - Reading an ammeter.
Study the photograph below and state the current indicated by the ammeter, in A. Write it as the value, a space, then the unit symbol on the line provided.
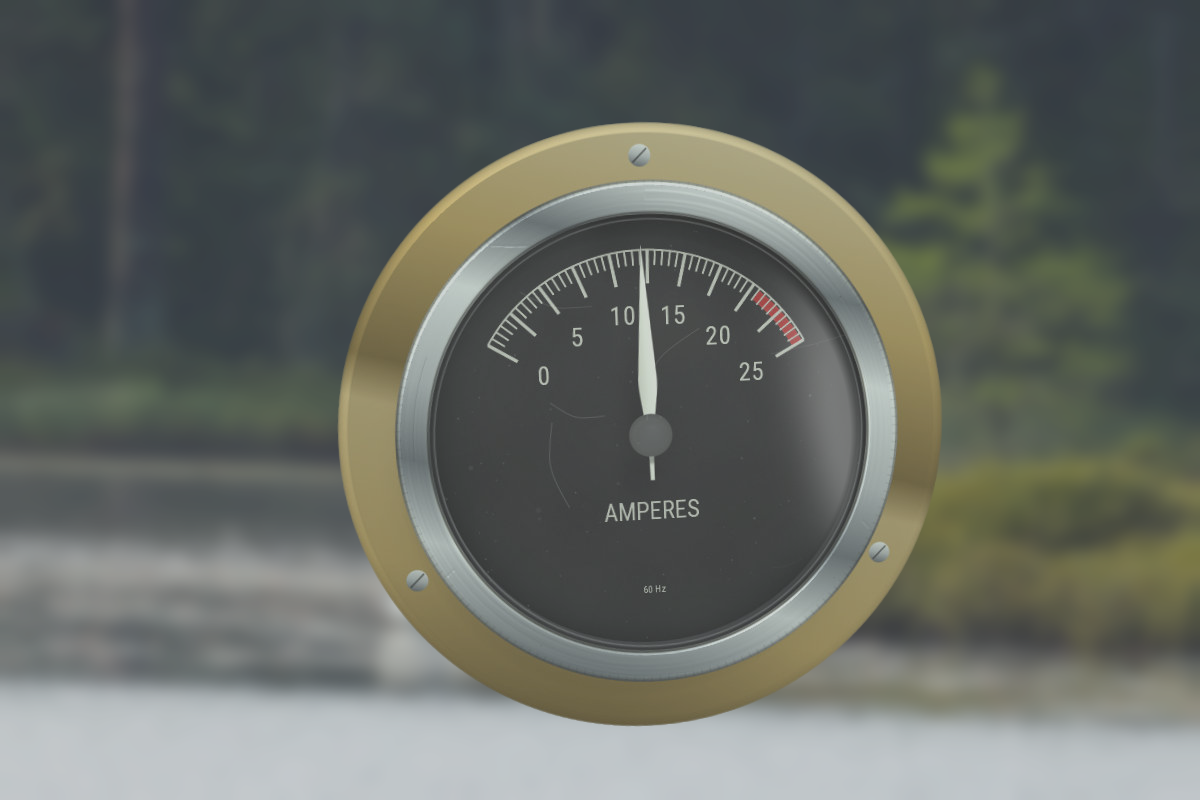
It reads 12 A
